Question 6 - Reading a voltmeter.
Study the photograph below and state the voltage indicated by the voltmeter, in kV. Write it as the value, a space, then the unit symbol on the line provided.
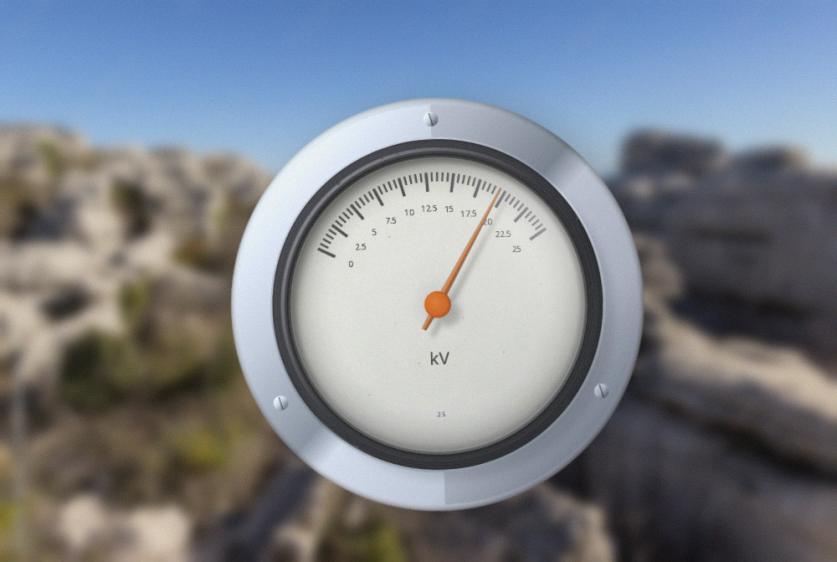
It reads 19.5 kV
